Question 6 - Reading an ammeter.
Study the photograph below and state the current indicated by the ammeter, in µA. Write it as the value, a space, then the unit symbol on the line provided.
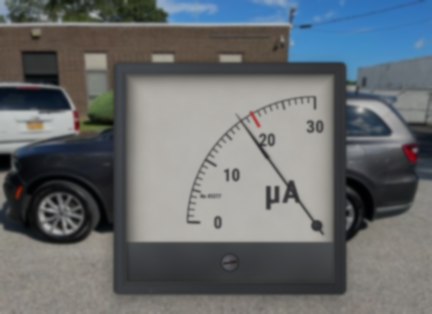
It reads 18 µA
